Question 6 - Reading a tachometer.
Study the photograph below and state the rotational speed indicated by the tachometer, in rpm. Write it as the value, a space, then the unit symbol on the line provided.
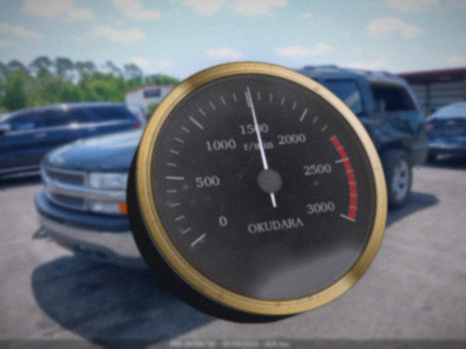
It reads 1500 rpm
